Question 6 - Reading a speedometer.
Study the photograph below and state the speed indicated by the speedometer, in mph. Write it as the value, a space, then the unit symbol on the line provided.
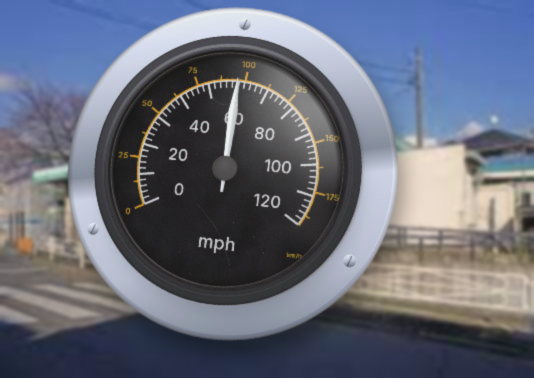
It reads 60 mph
